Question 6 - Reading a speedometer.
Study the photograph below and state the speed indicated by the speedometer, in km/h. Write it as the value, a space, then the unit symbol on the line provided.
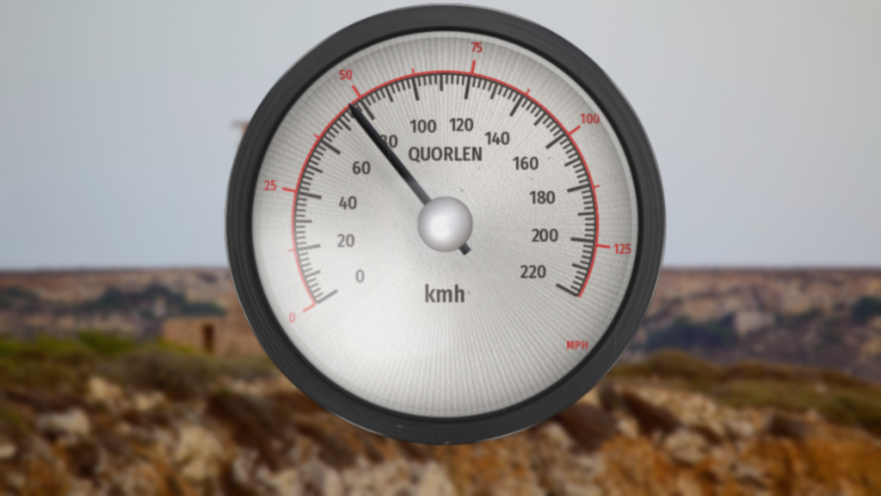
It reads 76 km/h
